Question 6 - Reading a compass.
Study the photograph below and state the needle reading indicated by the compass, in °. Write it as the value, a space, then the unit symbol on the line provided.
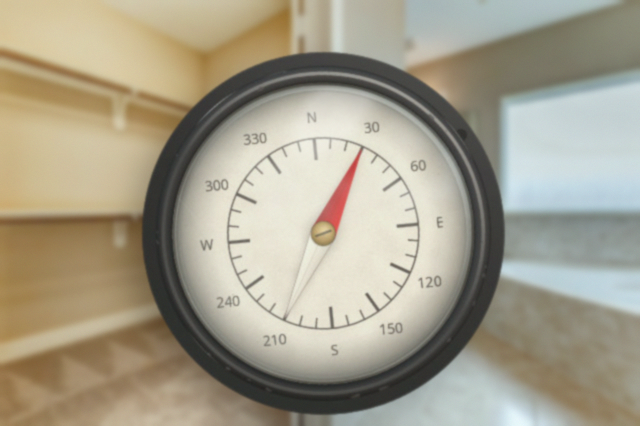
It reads 30 °
